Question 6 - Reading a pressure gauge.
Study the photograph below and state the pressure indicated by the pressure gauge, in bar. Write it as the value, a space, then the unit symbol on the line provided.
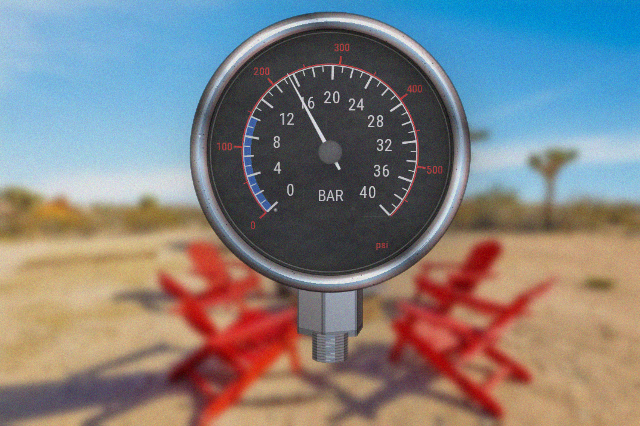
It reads 15.5 bar
